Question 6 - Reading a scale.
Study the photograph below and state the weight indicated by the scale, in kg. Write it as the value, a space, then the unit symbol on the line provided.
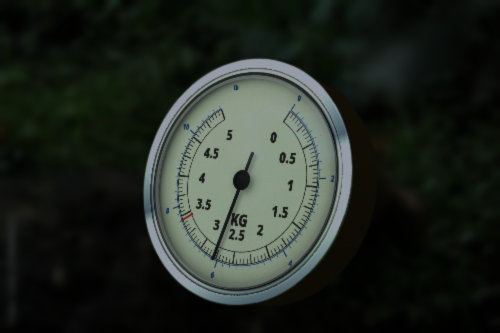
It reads 2.75 kg
